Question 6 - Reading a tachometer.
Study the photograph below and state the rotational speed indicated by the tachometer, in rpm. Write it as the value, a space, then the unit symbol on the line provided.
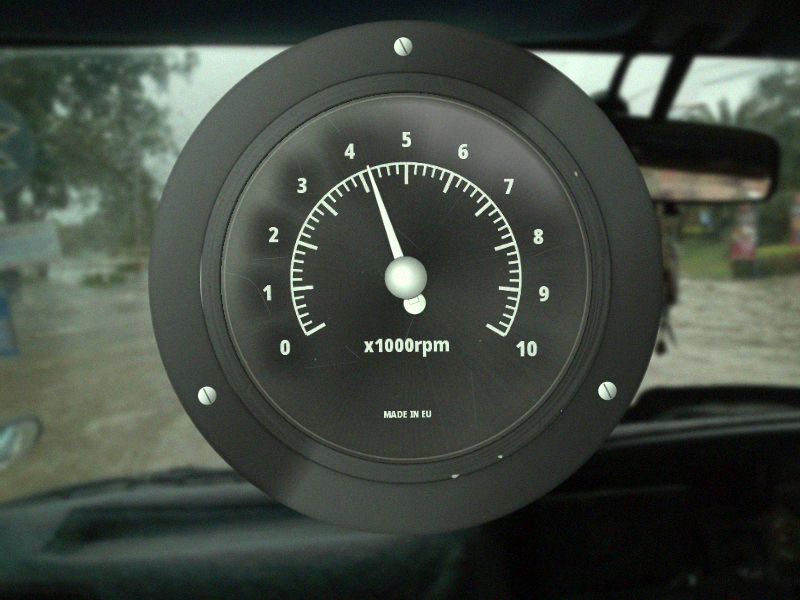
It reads 4200 rpm
